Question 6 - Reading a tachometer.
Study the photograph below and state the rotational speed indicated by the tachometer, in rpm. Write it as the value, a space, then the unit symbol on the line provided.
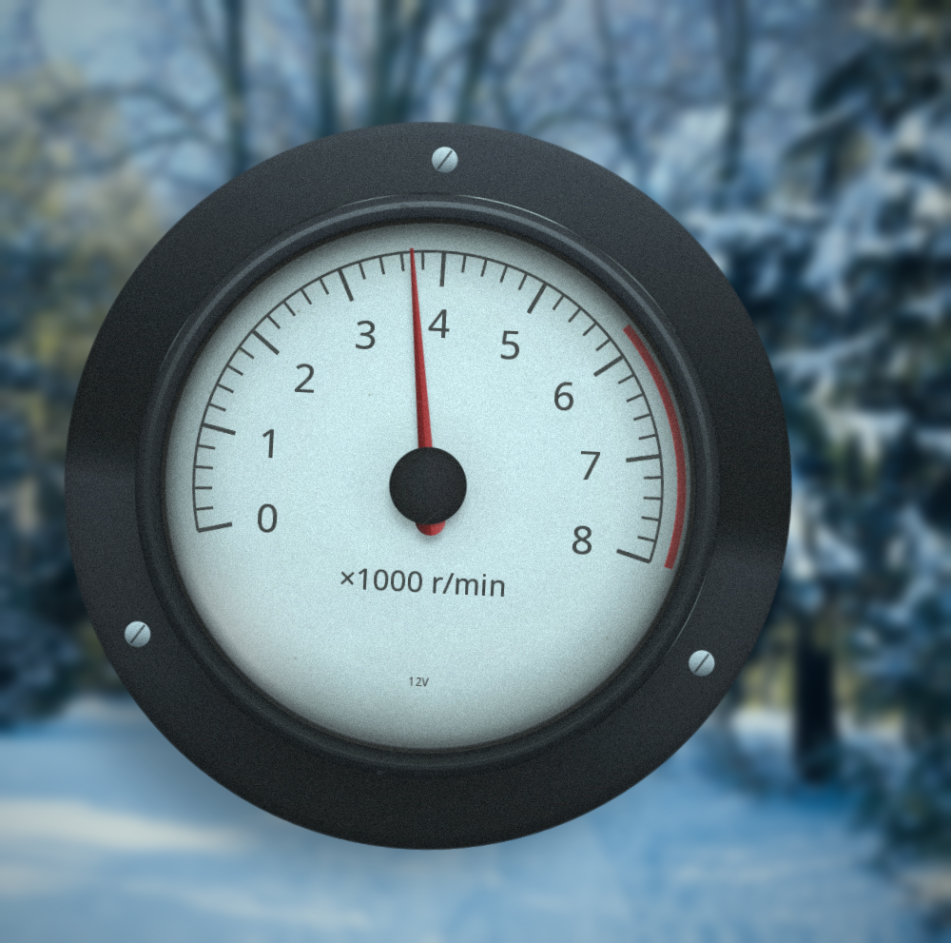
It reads 3700 rpm
